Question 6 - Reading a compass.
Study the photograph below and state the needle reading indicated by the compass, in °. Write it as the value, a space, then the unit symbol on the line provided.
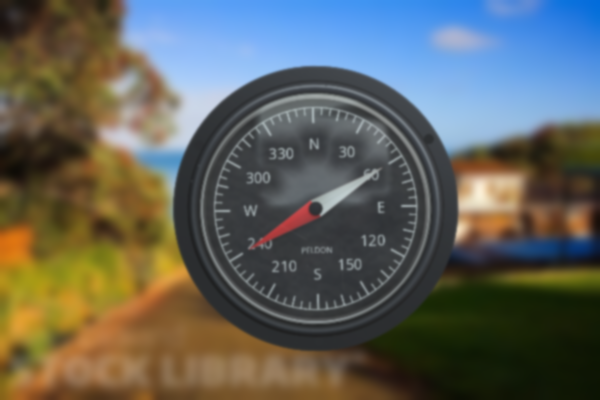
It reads 240 °
